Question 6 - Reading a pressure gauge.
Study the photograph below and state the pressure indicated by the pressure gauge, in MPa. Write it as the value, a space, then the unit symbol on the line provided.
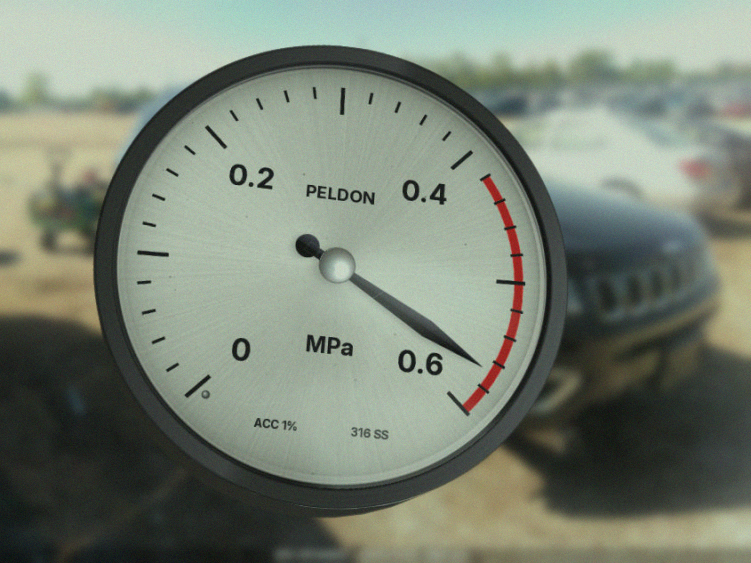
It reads 0.57 MPa
